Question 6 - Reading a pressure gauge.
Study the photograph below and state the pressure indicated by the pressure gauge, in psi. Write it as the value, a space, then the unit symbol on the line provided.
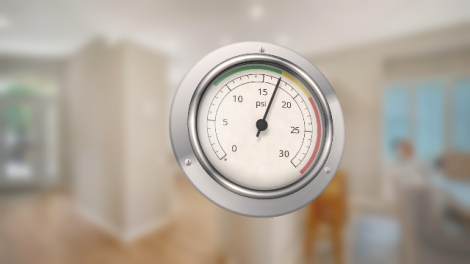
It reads 17 psi
